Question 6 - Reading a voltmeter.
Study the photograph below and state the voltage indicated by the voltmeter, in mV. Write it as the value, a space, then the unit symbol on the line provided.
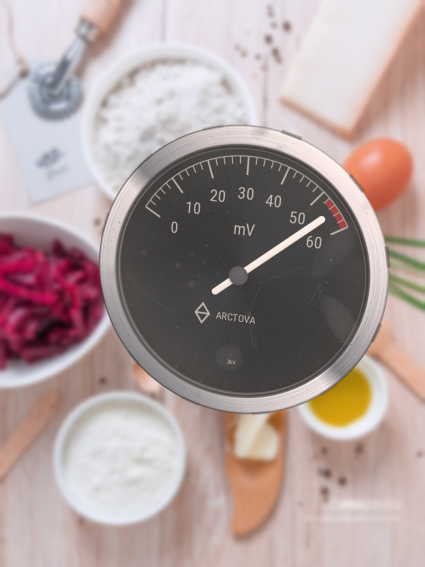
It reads 55 mV
